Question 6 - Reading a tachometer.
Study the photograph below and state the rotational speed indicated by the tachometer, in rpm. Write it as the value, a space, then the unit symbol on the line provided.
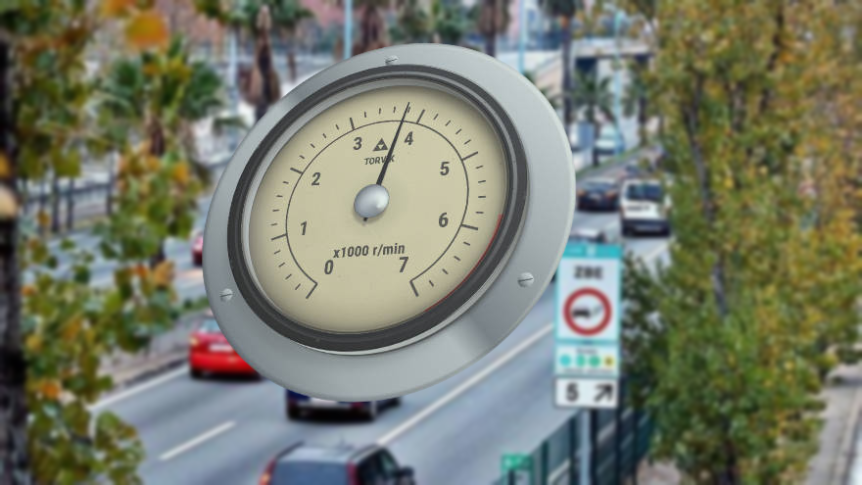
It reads 3800 rpm
